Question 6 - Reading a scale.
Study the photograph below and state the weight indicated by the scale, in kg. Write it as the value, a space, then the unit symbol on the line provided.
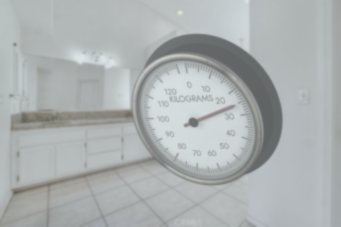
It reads 25 kg
